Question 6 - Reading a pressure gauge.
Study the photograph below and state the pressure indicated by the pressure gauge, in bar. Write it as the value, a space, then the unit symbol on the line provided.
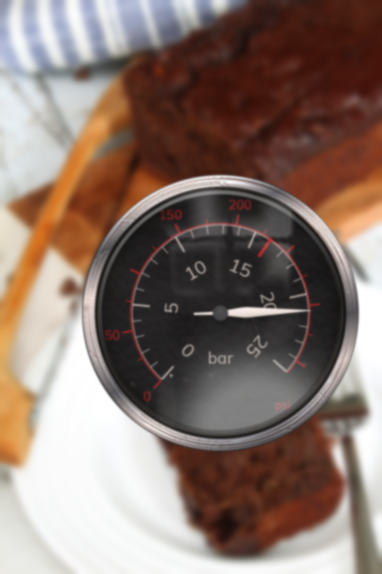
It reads 21 bar
